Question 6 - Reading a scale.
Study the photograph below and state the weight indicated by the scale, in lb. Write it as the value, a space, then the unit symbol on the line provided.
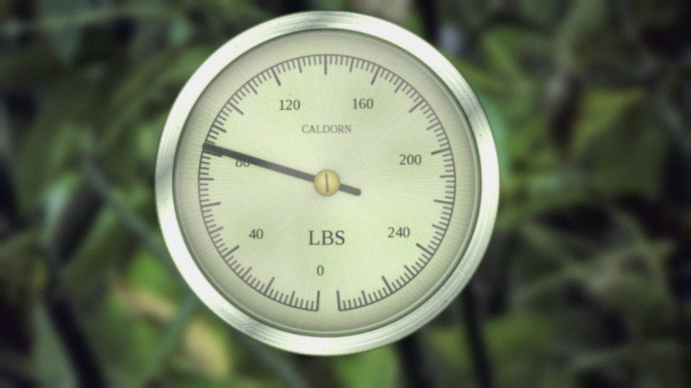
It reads 82 lb
